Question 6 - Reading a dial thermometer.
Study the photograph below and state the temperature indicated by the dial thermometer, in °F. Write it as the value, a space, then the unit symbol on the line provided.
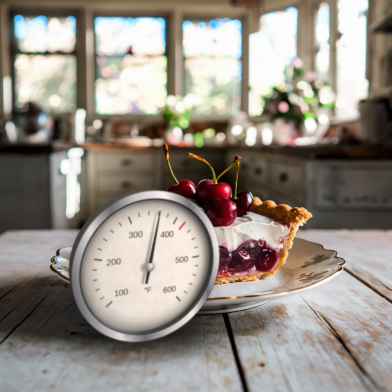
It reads 360 °F
